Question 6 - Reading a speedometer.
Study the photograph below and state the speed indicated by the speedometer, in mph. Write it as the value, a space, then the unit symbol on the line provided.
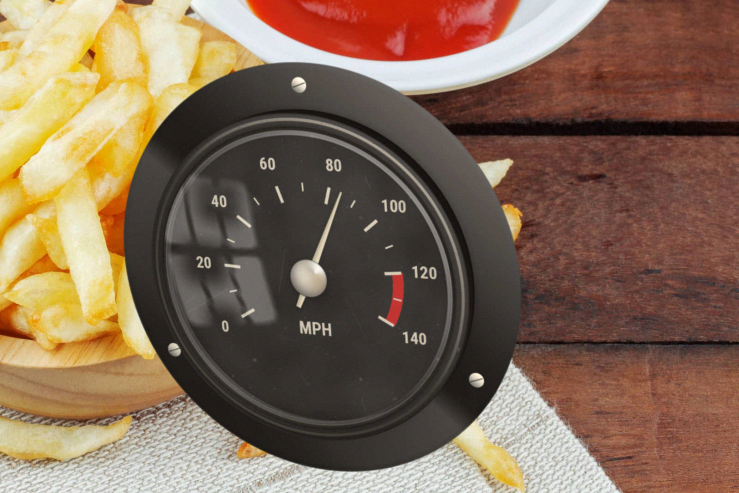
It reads 85 mph
